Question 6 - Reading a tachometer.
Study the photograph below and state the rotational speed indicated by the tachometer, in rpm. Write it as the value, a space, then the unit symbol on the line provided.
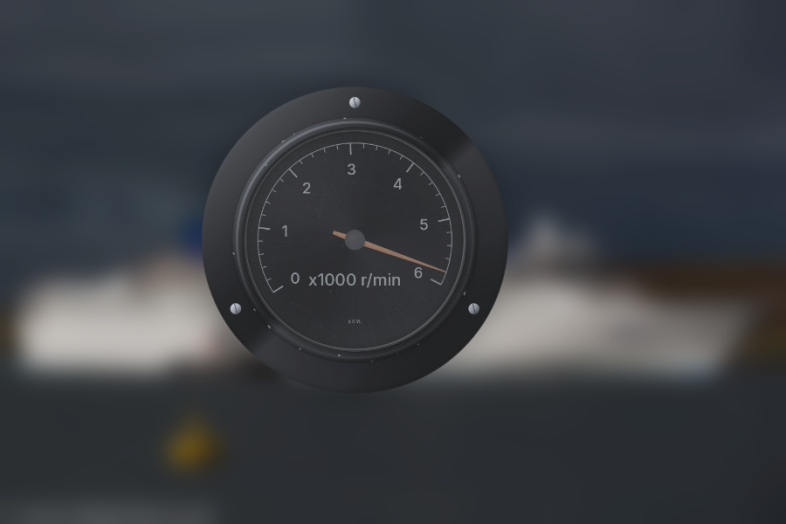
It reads 5800 rpm
